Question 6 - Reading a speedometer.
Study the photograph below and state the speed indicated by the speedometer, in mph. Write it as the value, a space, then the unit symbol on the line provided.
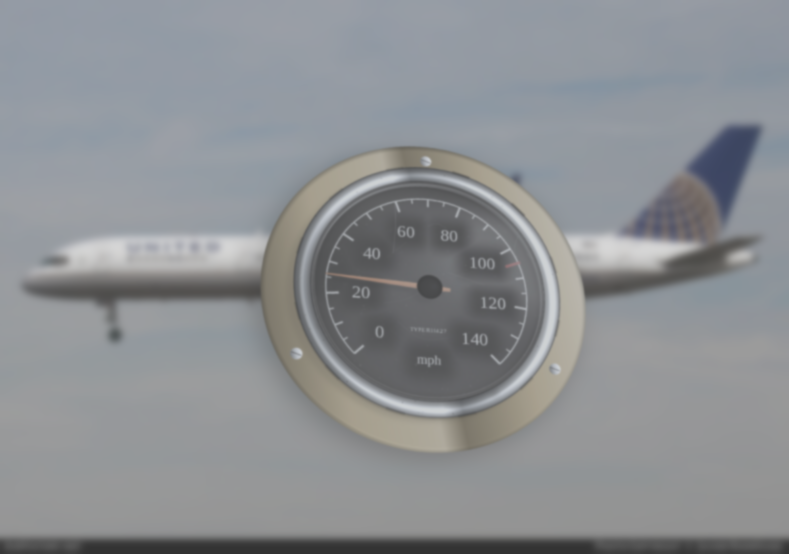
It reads 25 mph
